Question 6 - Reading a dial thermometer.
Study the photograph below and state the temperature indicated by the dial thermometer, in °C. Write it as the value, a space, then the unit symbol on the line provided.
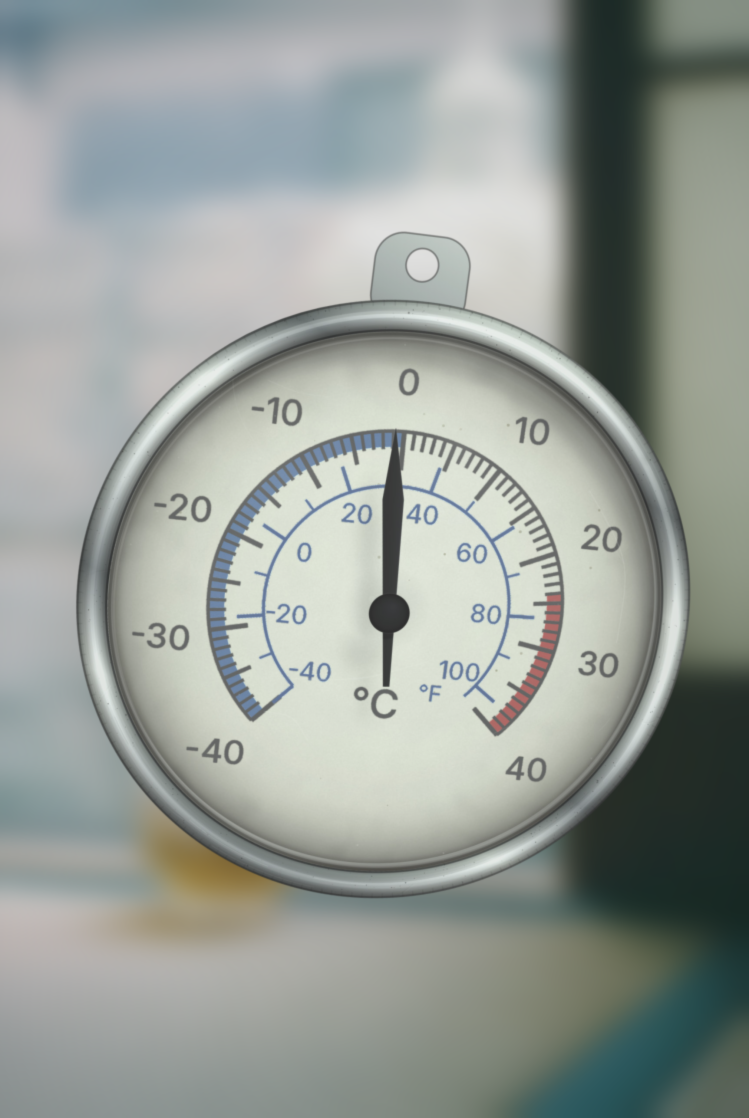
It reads -1 °C
